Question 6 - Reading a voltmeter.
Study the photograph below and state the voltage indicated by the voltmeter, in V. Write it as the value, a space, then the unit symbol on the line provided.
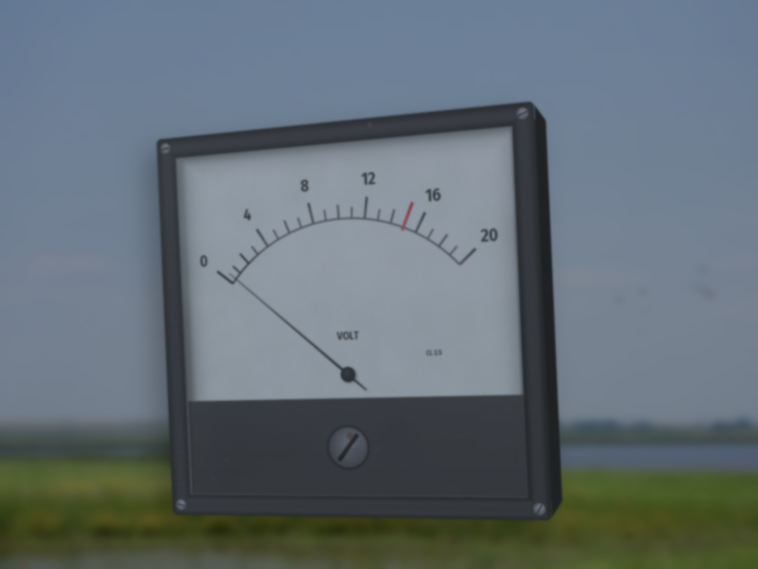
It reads 0.5 V
